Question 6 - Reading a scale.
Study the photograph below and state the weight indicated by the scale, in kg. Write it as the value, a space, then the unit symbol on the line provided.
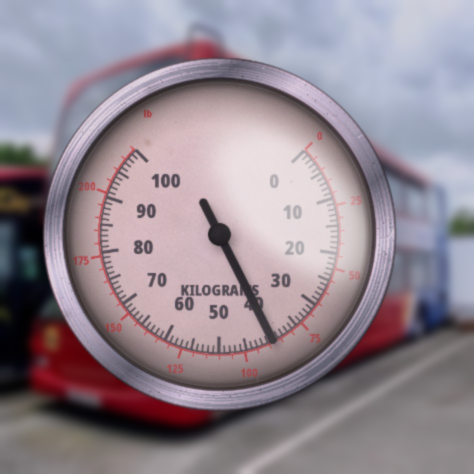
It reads 40 kg
